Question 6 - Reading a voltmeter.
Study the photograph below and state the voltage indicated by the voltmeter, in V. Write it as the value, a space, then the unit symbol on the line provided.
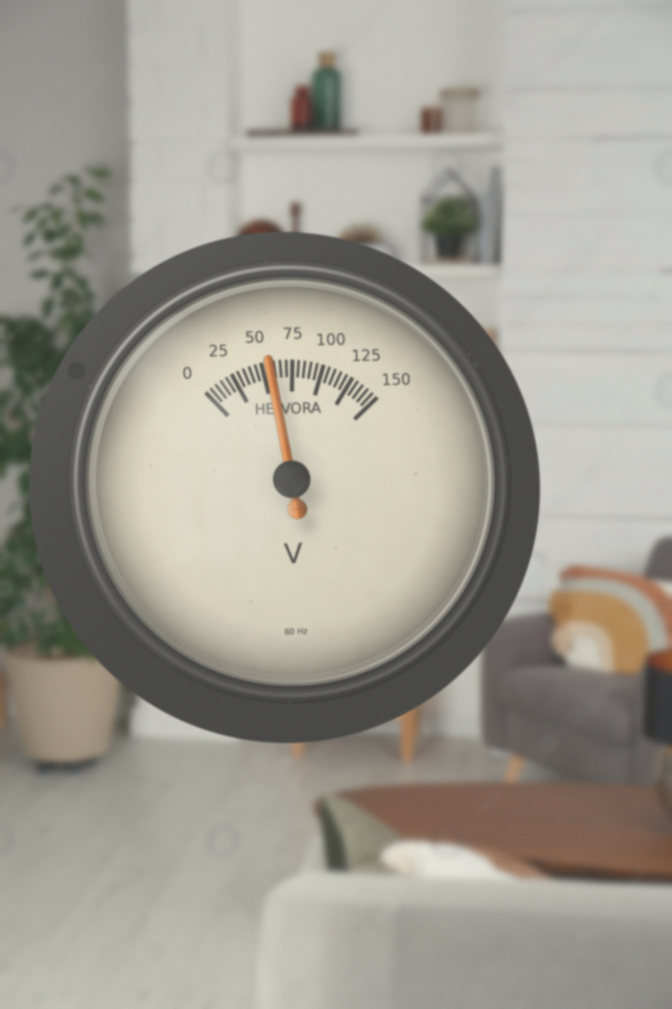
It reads 55 V
